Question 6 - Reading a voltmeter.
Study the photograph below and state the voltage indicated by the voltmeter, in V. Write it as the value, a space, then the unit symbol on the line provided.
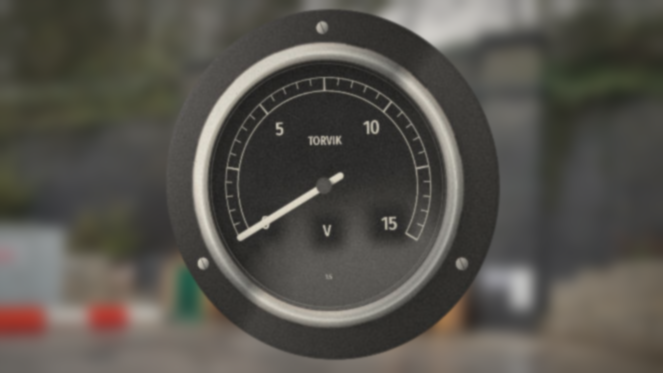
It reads 0 V
